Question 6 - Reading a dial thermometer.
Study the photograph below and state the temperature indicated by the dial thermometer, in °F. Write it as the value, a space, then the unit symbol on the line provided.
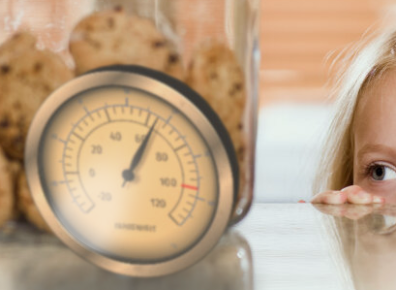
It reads 64 °F
